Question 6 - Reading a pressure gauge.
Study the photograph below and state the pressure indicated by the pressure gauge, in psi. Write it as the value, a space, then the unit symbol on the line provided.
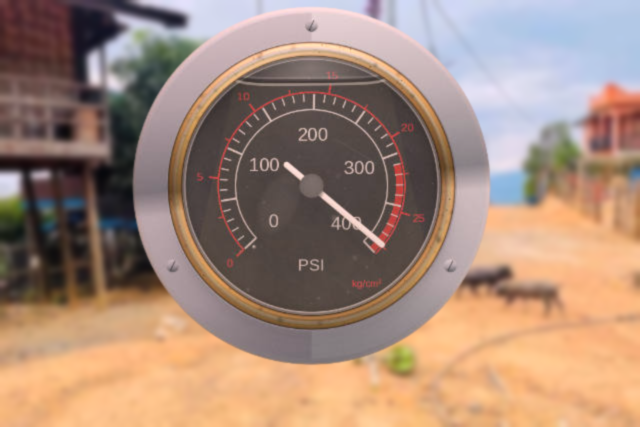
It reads 390 psi
